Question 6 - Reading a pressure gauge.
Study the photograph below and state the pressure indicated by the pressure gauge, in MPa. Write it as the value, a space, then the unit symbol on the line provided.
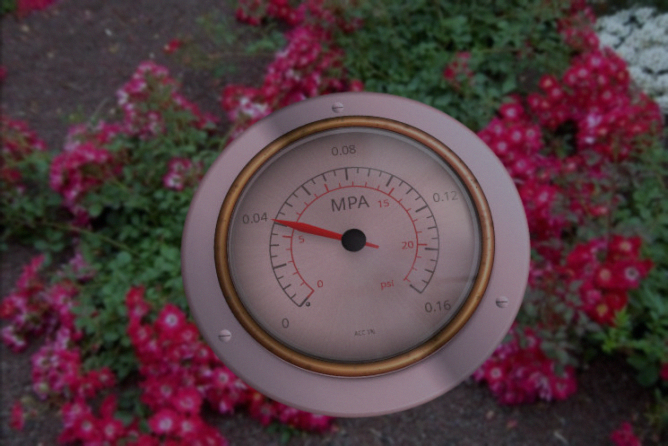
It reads 0.04 MPa
